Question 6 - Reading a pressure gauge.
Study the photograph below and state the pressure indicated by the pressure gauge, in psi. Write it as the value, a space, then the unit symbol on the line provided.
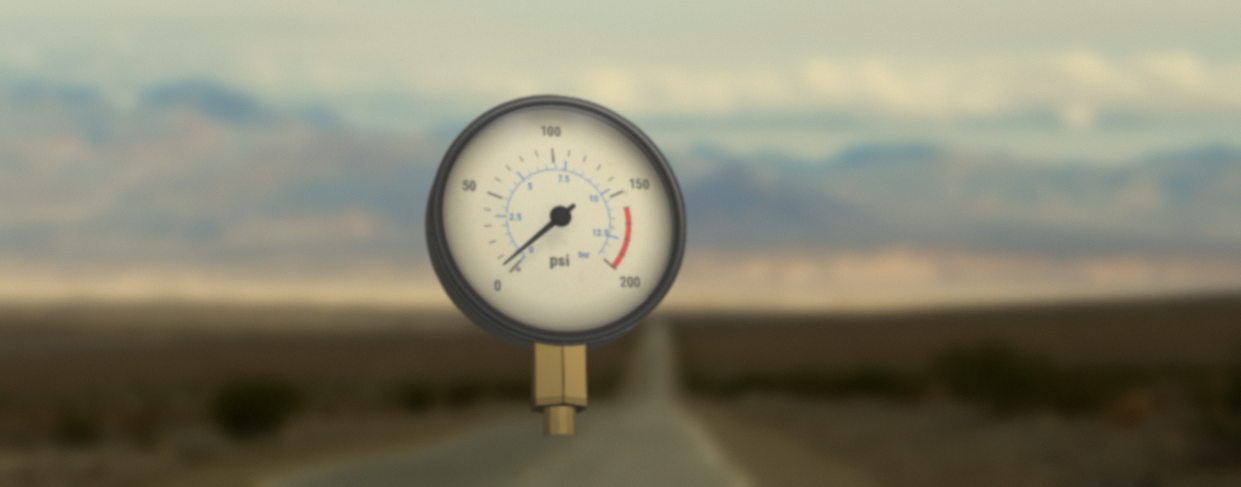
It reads 5 psi
